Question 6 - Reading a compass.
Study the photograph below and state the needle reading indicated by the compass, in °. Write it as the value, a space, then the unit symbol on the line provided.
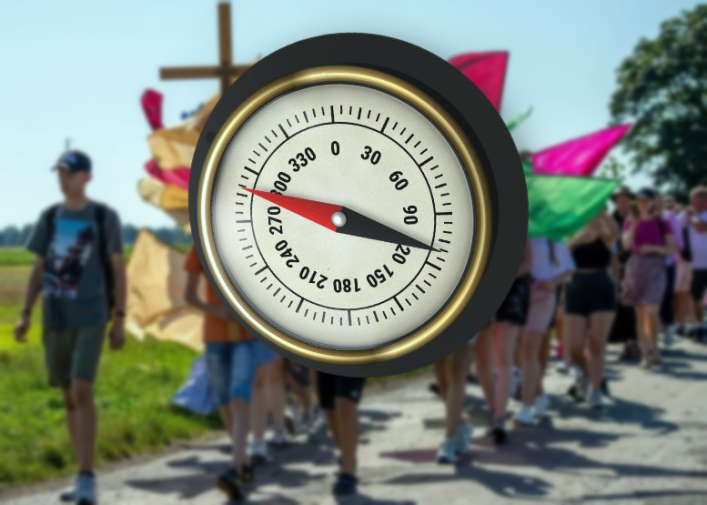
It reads 290 °
